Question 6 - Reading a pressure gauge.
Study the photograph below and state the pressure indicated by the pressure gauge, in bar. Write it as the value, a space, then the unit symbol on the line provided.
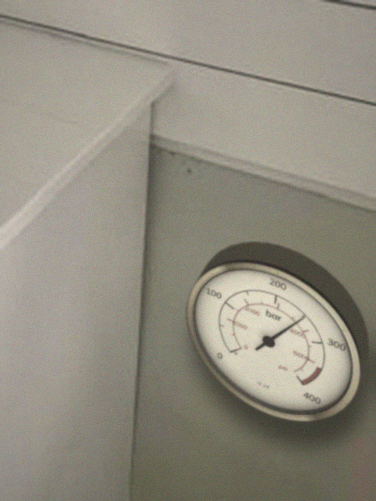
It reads 250 bar
